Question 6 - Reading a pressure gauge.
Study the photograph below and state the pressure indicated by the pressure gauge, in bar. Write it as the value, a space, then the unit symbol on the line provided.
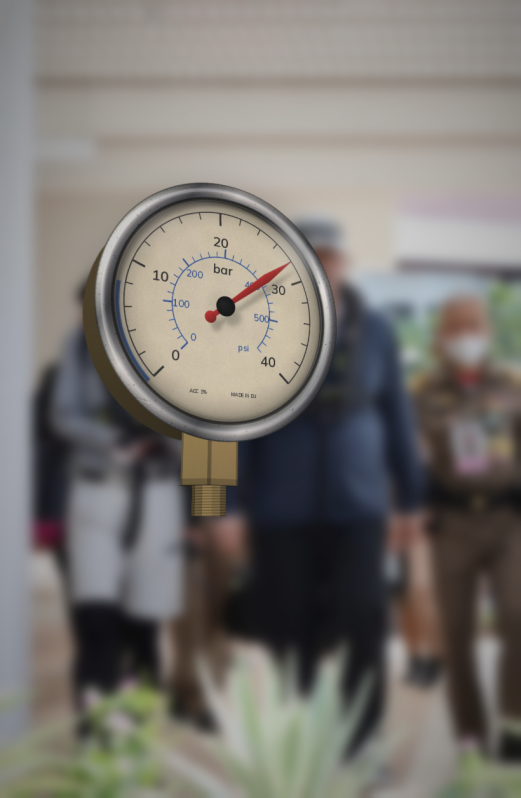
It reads 28 bar
